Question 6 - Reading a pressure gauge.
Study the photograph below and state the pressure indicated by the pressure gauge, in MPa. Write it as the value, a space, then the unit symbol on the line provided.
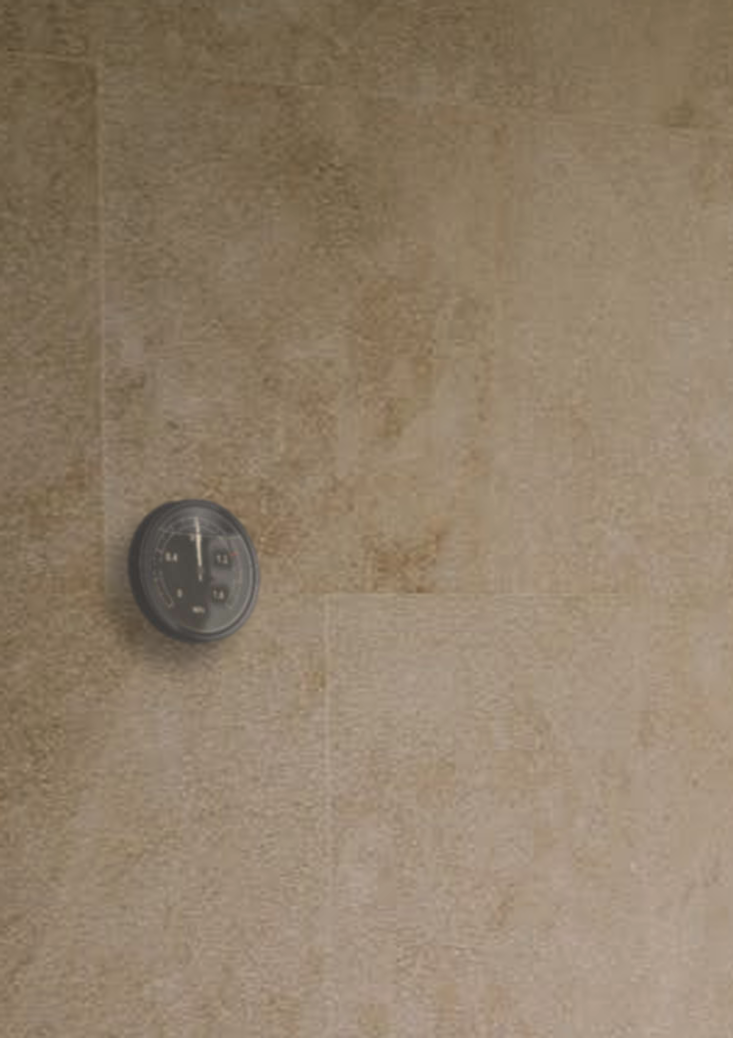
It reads 0.8 MPa
